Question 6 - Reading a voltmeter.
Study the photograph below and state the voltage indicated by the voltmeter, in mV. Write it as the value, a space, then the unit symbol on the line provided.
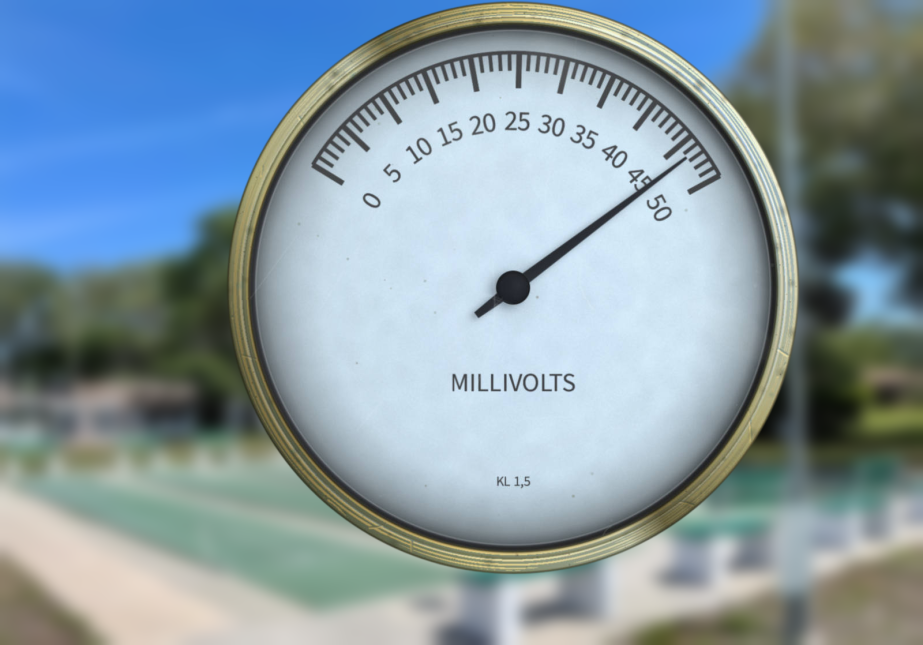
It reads 46.5 mV
